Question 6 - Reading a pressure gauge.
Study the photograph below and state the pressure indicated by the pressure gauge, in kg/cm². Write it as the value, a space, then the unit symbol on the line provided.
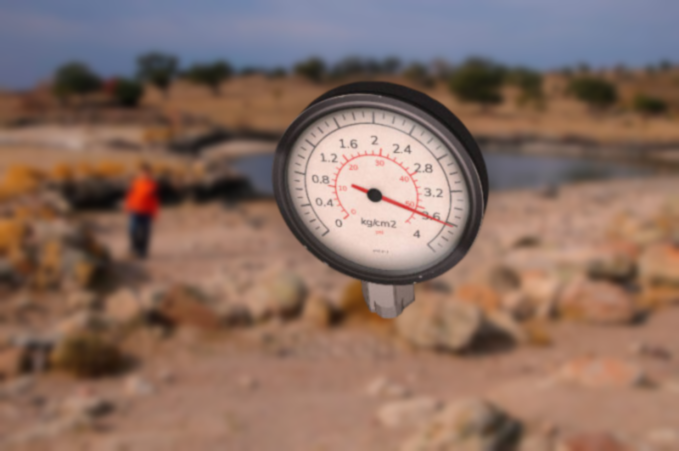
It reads 3.6 kg/cm²
